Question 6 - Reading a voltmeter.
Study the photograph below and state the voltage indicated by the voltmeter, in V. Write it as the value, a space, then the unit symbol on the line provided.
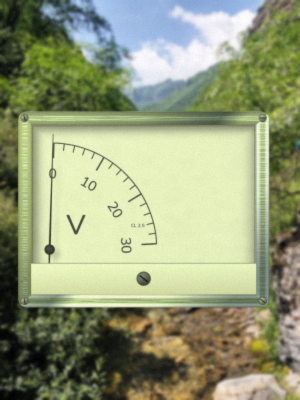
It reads 0 V
